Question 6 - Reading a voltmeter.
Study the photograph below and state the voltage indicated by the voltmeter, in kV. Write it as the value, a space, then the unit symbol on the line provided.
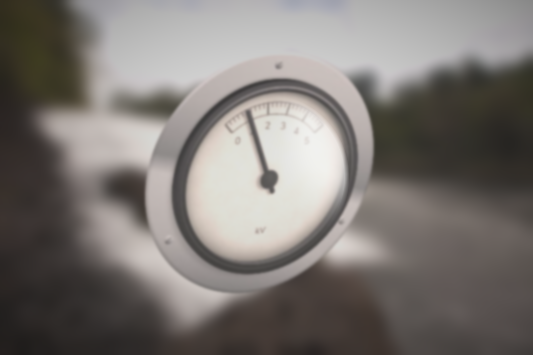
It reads 1 kV
